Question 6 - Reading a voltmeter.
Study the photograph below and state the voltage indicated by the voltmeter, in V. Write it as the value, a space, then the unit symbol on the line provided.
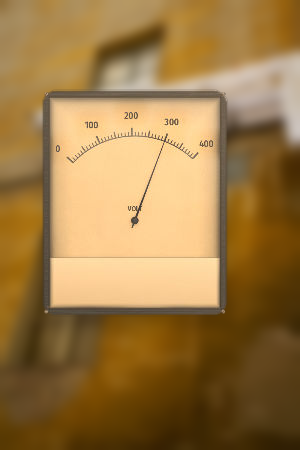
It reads 300 V
